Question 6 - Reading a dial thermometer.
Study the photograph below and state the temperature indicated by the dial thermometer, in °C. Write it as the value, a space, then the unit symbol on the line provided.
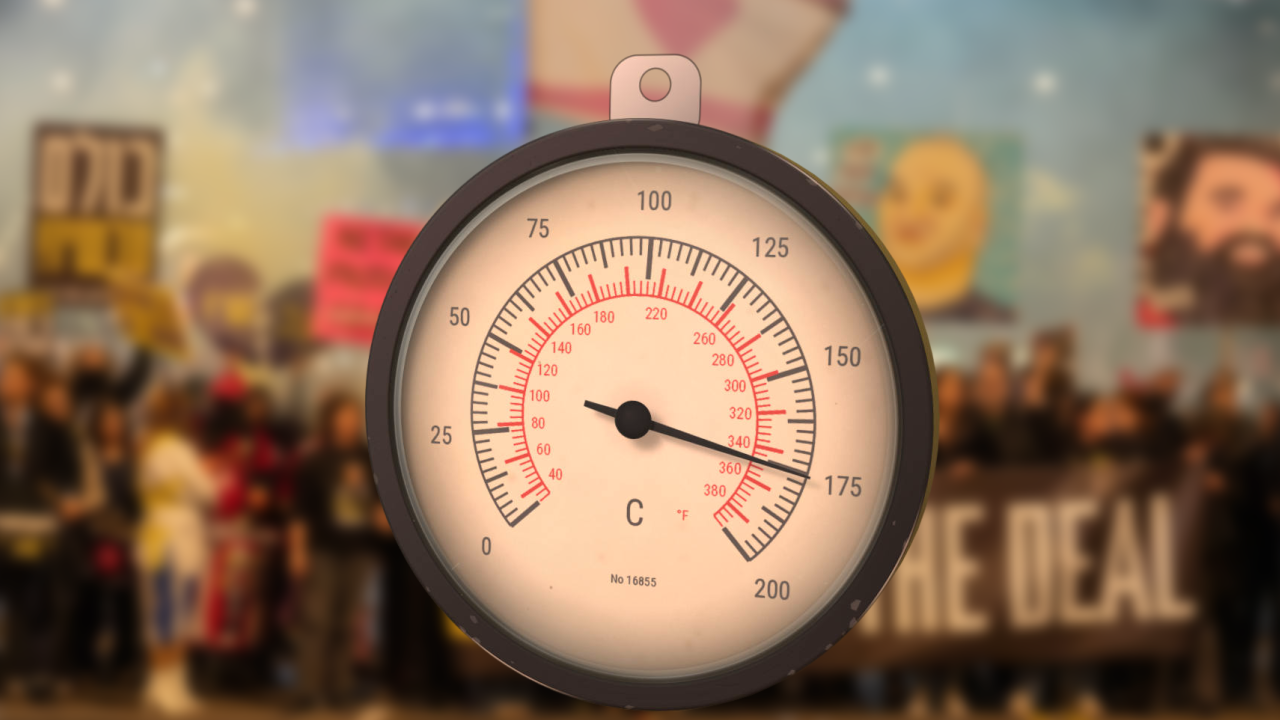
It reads 175 °C
